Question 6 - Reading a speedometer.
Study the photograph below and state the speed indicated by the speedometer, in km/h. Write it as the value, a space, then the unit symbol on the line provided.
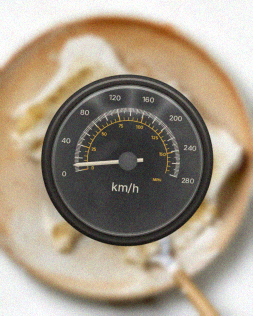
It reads 10 km/h
